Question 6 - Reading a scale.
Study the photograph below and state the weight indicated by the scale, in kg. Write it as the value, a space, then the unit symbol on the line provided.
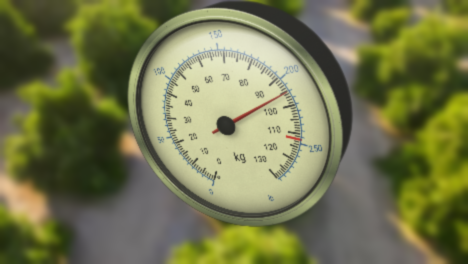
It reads 95 kg
